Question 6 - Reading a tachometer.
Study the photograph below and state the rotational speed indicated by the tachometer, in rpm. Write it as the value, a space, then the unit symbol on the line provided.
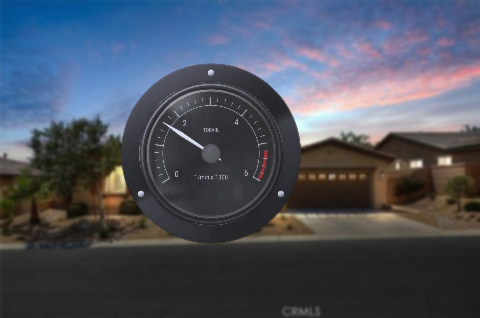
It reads 1600 rpm
